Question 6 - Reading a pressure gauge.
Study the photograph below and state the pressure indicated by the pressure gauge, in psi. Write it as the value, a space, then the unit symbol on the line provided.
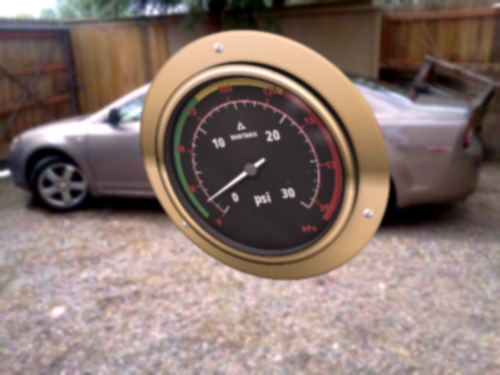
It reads 2 psi
